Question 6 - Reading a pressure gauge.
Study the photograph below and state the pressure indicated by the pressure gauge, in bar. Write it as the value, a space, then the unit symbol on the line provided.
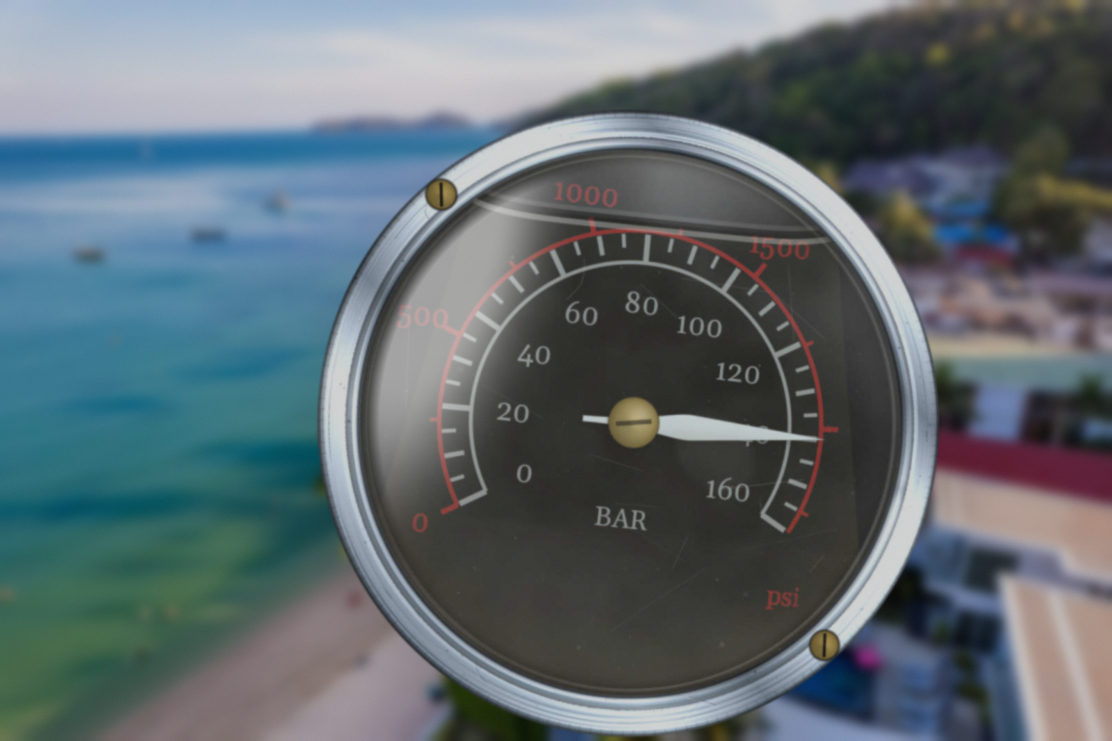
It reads 140 bar
